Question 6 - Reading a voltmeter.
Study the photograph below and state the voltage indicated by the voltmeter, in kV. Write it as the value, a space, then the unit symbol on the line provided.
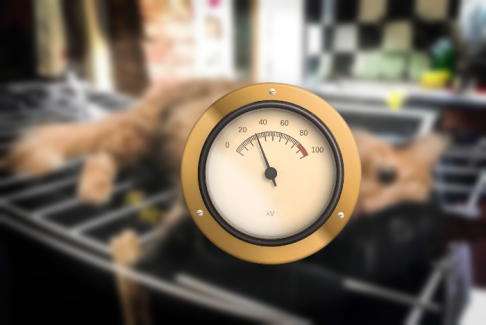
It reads 30 kV
